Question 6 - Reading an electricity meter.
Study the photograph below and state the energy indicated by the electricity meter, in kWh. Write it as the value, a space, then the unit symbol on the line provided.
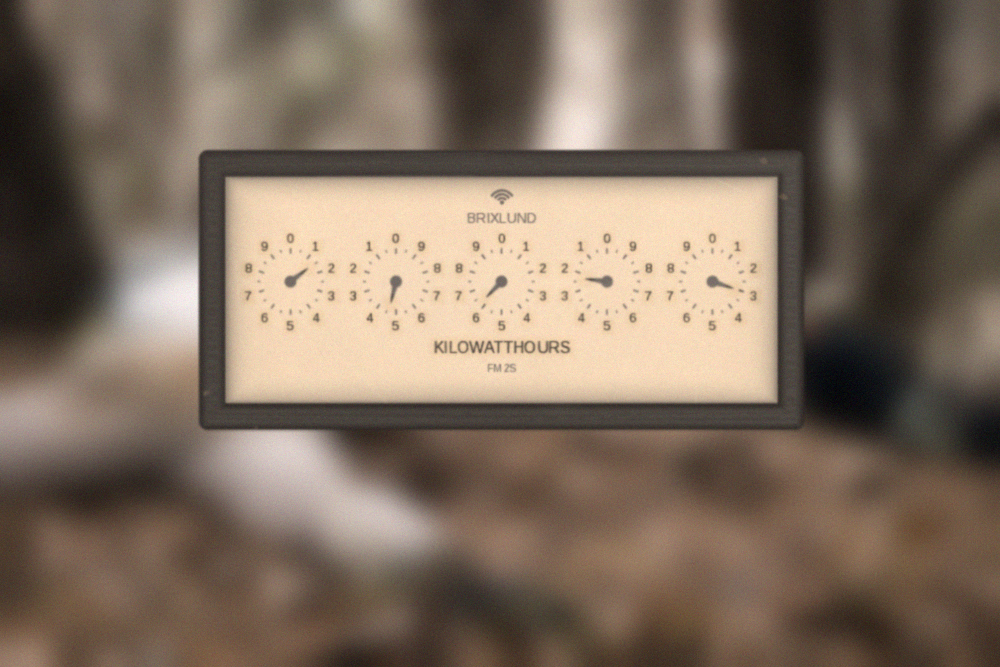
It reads 14623 kWh
